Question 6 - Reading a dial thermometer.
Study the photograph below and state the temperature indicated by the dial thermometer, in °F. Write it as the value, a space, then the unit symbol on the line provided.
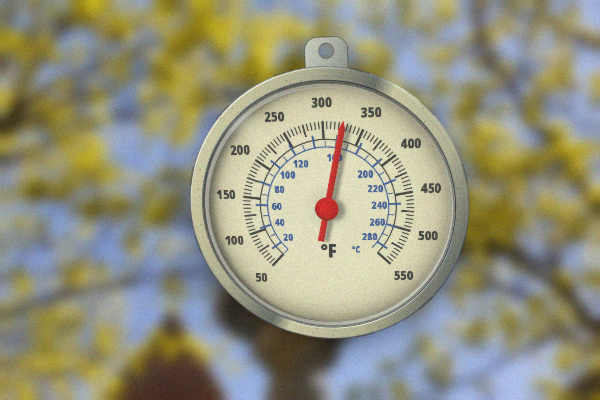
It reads 325 °F
